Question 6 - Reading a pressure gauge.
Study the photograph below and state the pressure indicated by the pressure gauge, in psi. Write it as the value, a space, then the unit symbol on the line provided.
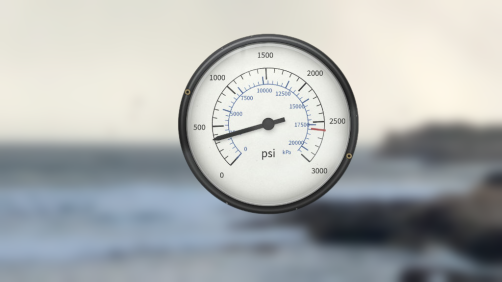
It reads 350 psi
